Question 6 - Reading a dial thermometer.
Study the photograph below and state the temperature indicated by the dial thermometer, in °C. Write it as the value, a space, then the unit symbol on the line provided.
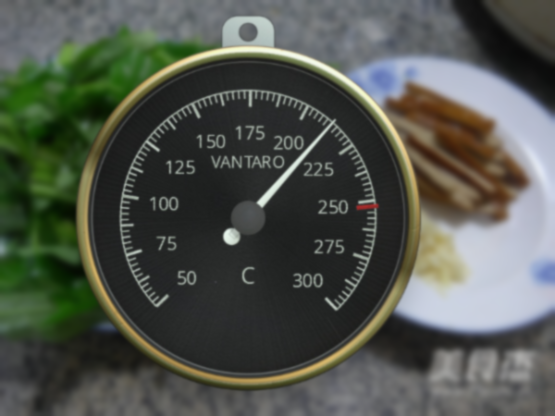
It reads 212.5 °C
